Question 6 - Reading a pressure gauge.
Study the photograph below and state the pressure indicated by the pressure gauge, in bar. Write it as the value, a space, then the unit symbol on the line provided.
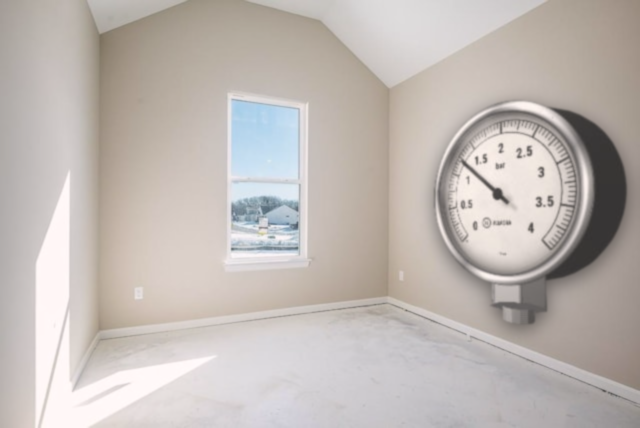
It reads 1.25 bar
